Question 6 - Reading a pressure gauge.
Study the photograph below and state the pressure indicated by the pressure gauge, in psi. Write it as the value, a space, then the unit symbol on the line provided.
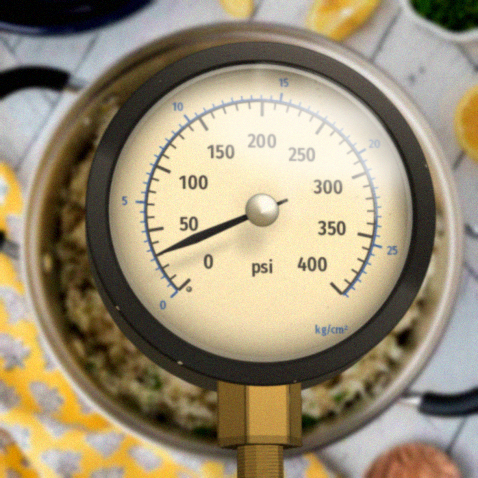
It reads 30 psi
